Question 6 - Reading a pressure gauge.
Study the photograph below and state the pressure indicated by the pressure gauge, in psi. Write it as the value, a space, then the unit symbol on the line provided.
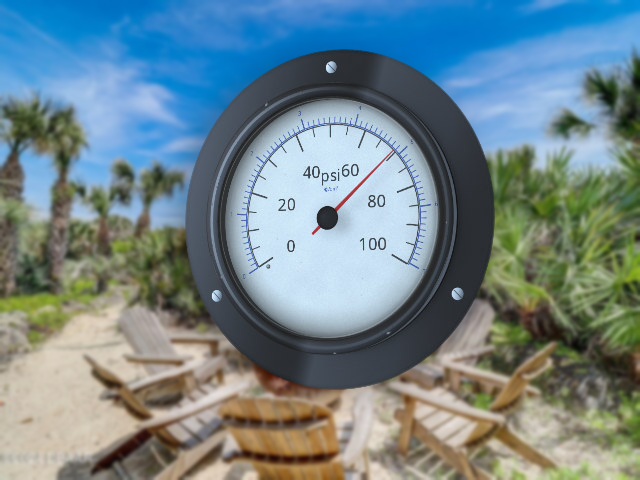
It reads 70 psi
